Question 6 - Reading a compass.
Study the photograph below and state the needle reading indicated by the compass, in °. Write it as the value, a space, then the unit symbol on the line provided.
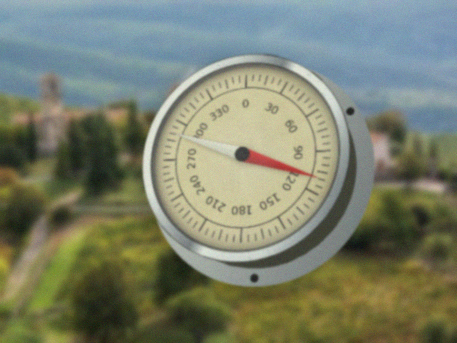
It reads 110 °
